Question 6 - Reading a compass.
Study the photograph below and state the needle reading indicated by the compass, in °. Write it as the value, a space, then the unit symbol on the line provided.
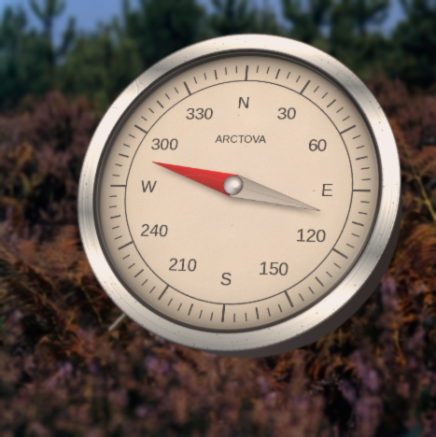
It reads 285 °
